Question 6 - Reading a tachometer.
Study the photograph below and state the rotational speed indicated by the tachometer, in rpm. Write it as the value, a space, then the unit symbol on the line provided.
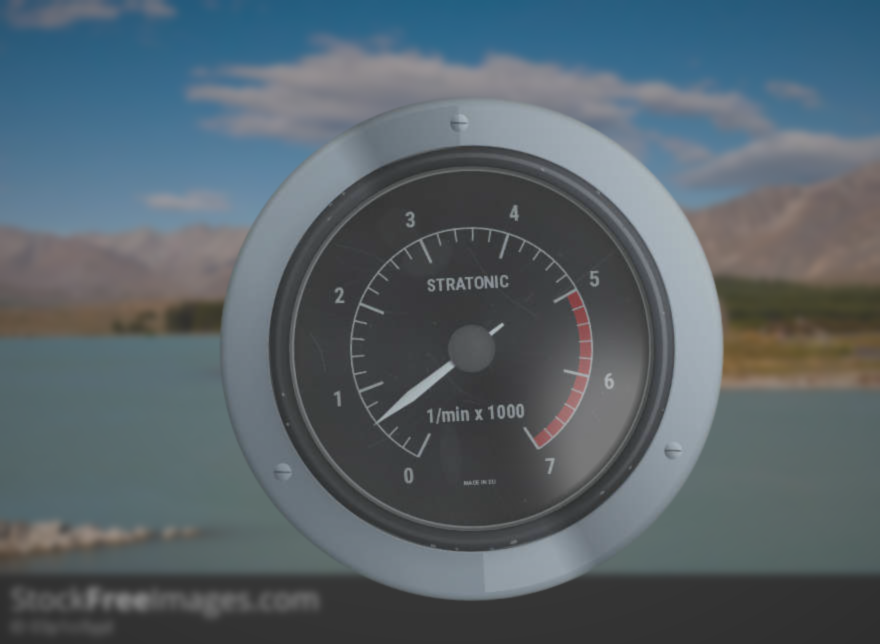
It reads 600 rpm
